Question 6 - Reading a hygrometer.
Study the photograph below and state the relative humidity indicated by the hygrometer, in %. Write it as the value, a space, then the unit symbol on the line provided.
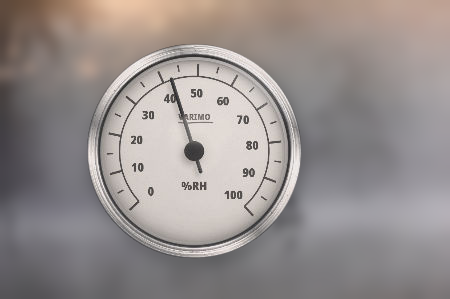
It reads 42.5 %
